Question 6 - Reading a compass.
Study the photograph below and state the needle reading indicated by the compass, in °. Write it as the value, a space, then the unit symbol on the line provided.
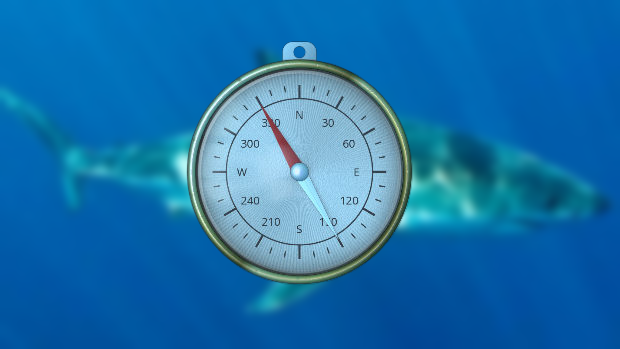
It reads 330 °
